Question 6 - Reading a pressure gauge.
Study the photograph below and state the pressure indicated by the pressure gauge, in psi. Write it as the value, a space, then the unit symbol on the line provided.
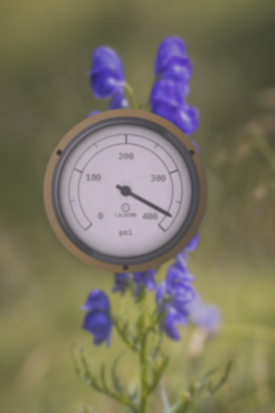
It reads 375 psi
